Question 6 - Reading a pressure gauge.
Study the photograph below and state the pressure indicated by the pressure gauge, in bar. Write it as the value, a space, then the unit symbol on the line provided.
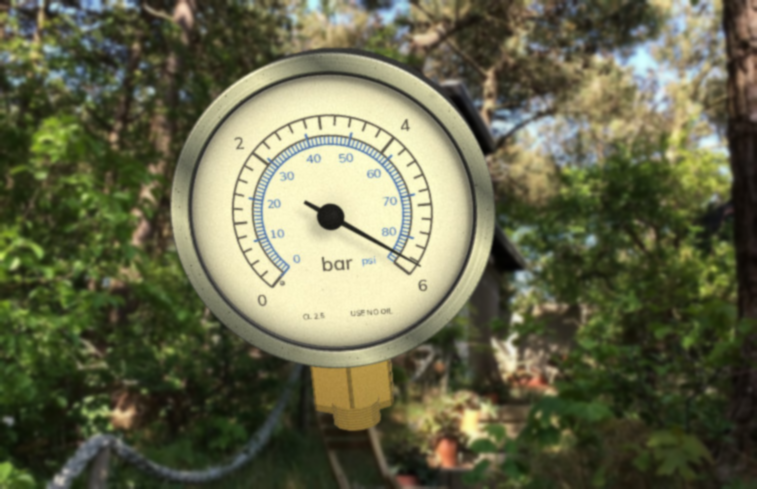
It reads 5.8 bar
